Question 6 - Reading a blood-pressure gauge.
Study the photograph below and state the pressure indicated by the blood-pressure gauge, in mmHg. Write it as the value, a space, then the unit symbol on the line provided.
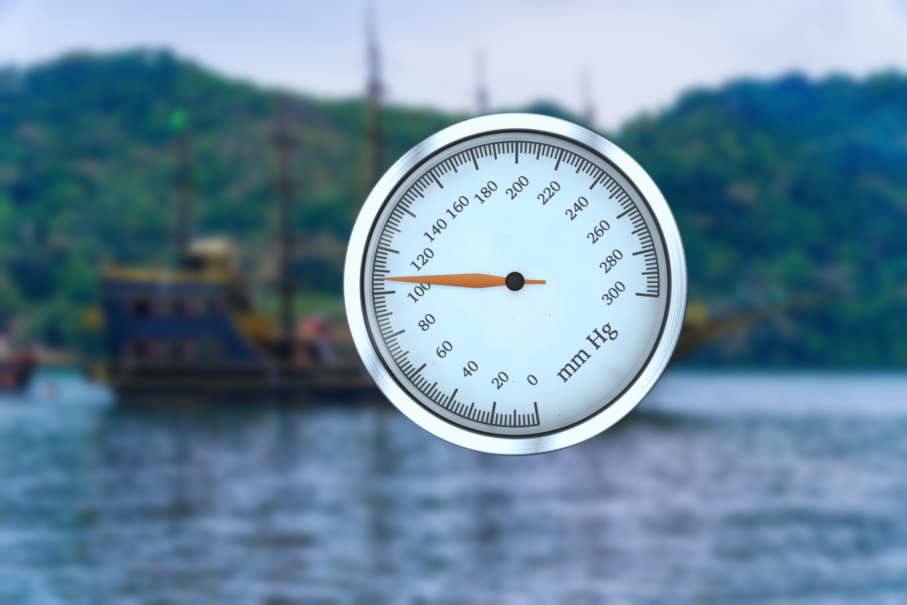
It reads 106 mmHg
